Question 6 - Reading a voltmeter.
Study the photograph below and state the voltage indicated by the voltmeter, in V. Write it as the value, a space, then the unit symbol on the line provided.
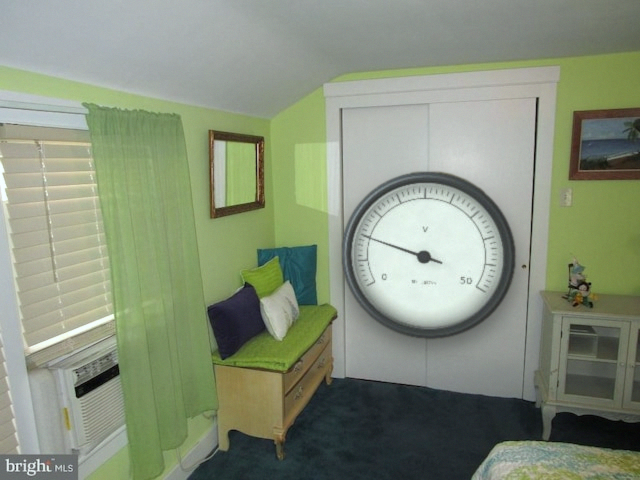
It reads 10 V
